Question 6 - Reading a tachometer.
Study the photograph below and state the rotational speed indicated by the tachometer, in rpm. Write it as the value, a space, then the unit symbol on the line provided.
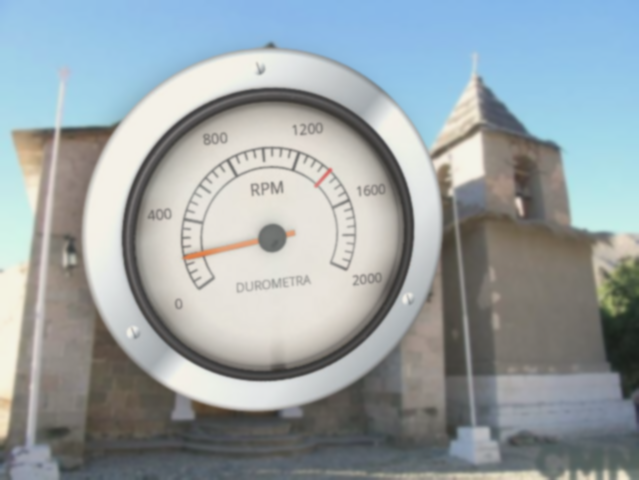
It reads 200 rpm
